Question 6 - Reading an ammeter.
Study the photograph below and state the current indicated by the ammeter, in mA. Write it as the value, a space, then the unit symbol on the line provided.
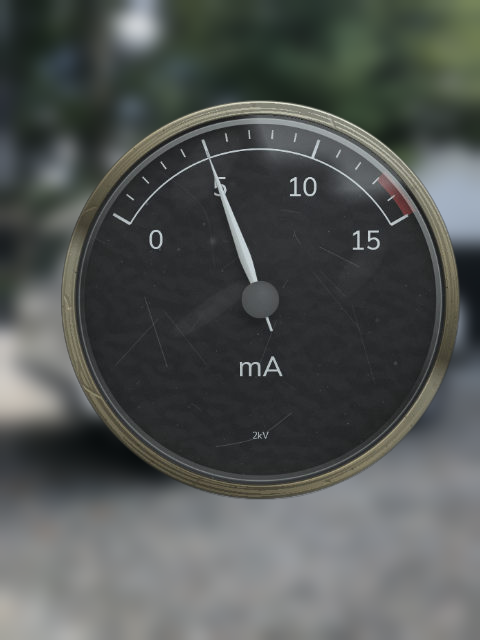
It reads 5 mA
